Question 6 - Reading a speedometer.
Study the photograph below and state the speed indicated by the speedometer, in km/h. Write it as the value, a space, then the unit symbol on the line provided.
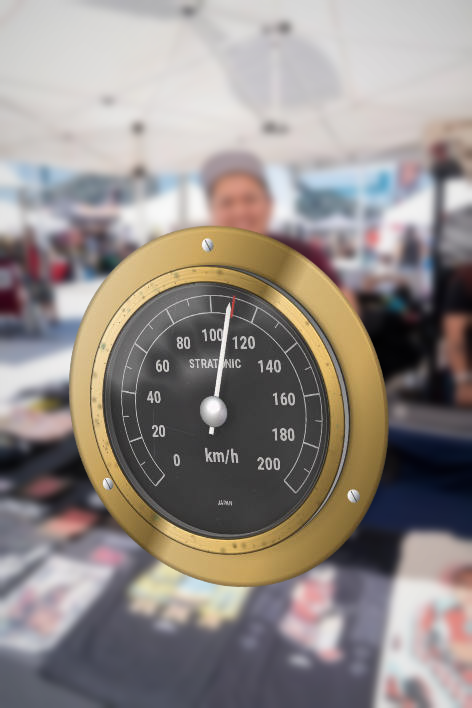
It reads 110 km/h
